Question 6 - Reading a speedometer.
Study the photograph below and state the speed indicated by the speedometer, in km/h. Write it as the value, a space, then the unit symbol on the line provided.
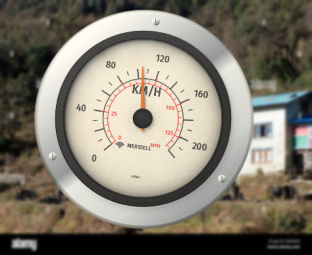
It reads 105 km/h
